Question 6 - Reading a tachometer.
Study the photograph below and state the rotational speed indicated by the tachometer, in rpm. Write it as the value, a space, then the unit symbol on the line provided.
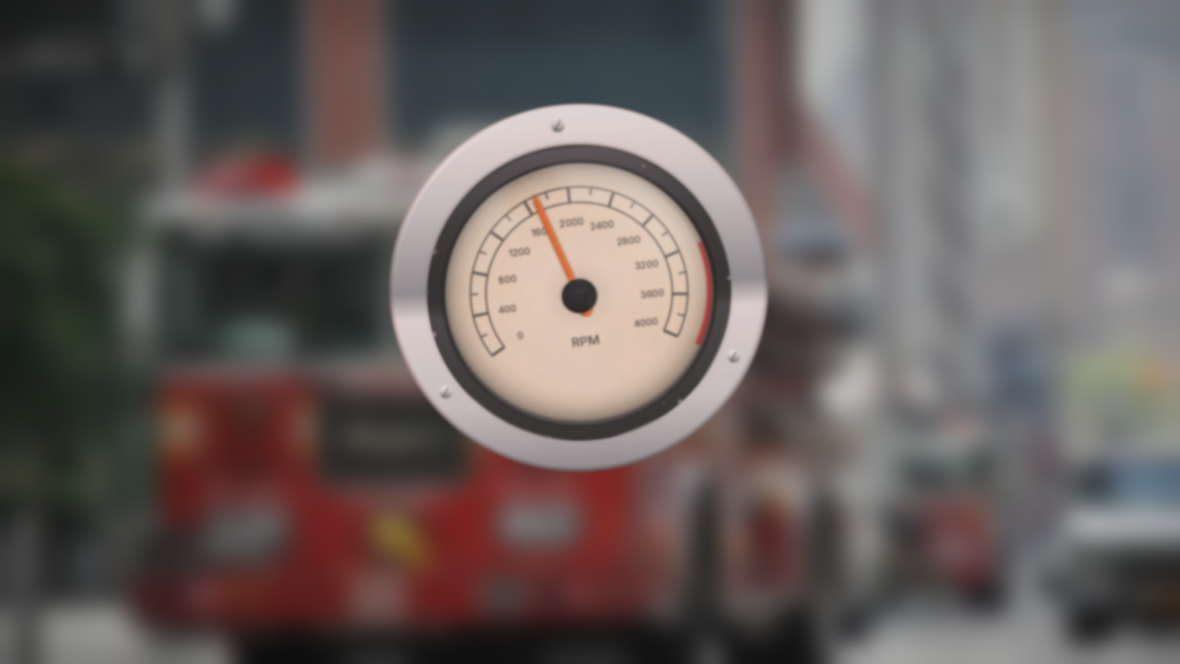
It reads 1700 rpm
